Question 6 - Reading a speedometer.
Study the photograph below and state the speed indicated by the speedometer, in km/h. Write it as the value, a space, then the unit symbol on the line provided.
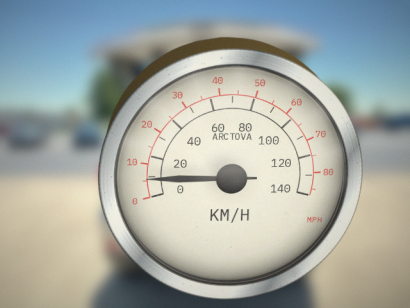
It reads 10 km/h
